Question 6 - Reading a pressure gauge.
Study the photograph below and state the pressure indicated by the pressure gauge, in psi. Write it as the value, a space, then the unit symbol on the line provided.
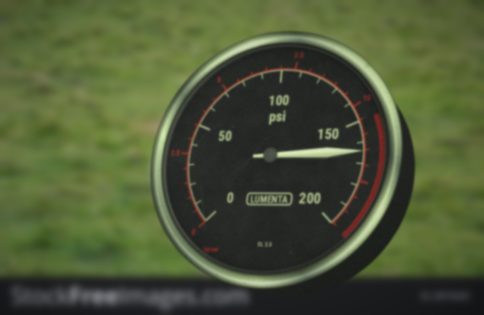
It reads 165 psi
